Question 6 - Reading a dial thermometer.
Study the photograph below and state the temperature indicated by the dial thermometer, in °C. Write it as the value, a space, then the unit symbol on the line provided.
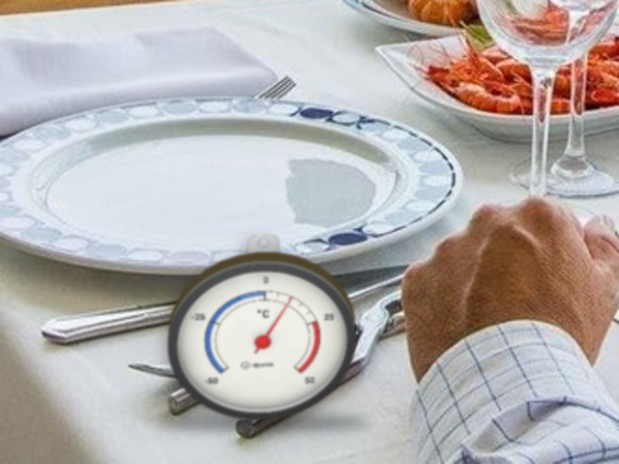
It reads 10 °C
